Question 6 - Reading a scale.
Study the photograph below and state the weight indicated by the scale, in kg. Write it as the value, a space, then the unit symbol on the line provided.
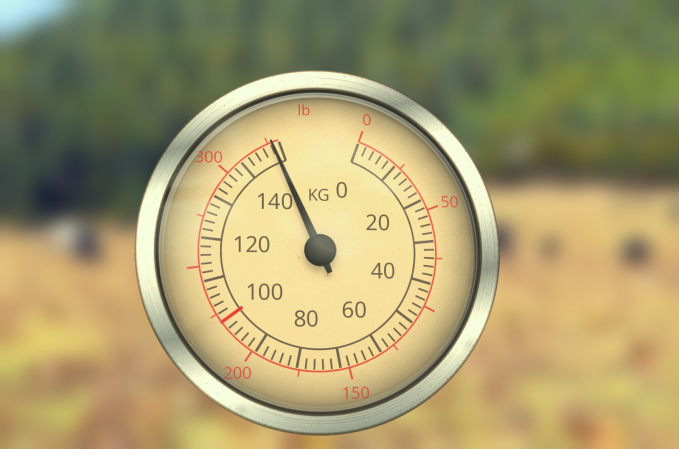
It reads 148 kg
